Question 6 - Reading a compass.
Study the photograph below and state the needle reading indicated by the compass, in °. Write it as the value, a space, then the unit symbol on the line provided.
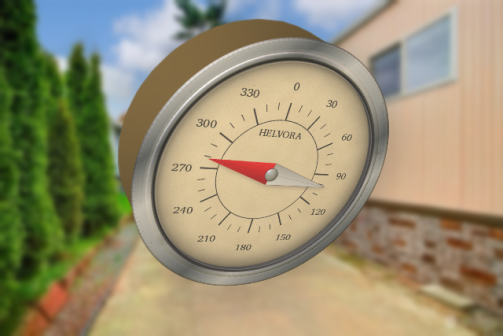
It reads 280 °
